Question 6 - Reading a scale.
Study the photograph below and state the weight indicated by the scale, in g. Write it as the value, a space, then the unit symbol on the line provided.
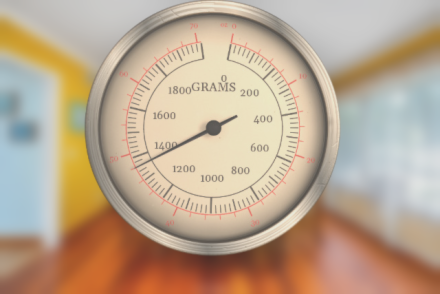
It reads 1360 g
